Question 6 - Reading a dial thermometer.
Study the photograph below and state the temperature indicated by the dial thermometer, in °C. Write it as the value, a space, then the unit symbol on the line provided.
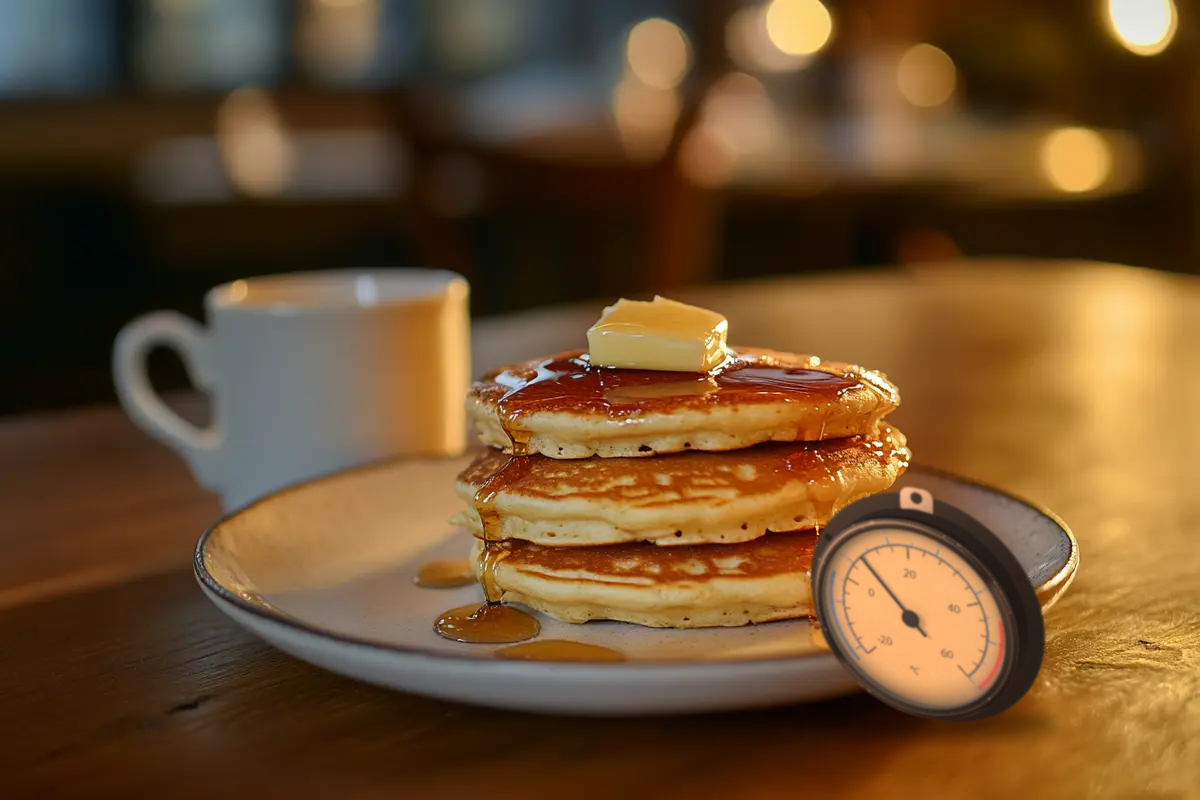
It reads 8 °C
